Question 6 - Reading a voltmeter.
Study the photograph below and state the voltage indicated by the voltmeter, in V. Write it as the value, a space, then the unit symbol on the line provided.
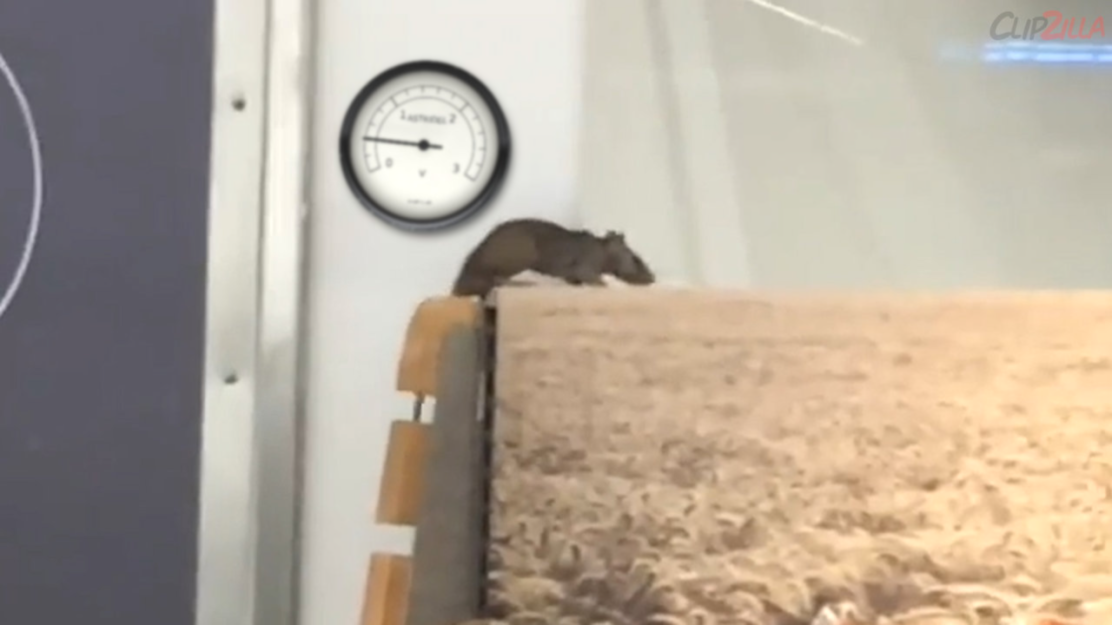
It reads 0.4 V
